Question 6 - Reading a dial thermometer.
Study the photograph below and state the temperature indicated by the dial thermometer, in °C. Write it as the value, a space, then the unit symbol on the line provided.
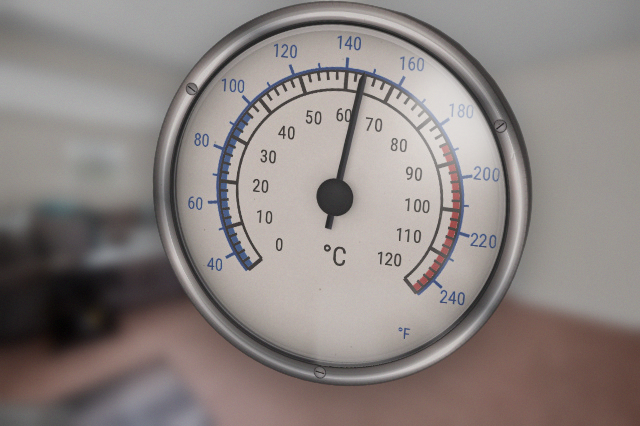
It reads 64 °C
